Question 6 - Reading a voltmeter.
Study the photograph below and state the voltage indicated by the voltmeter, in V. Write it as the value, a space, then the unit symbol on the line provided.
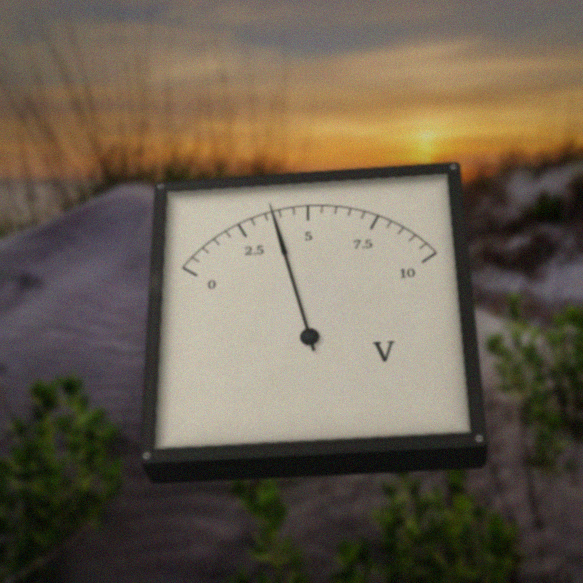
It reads 3.75 V
